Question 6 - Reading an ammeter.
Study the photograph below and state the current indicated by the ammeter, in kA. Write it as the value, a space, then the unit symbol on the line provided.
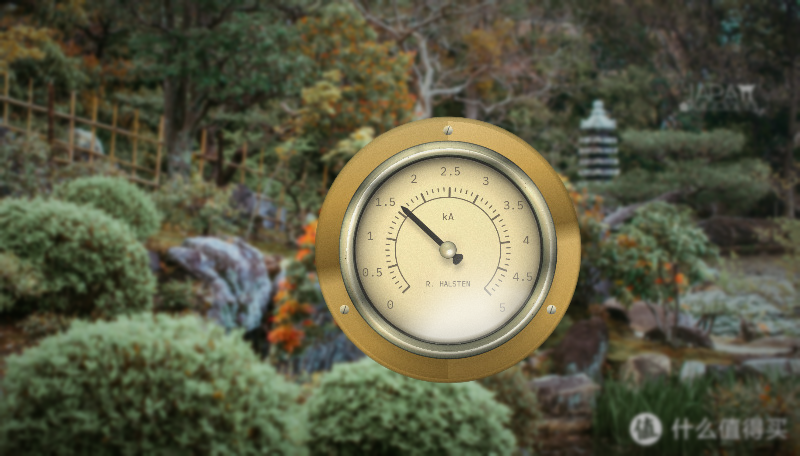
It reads 1.6 kA
